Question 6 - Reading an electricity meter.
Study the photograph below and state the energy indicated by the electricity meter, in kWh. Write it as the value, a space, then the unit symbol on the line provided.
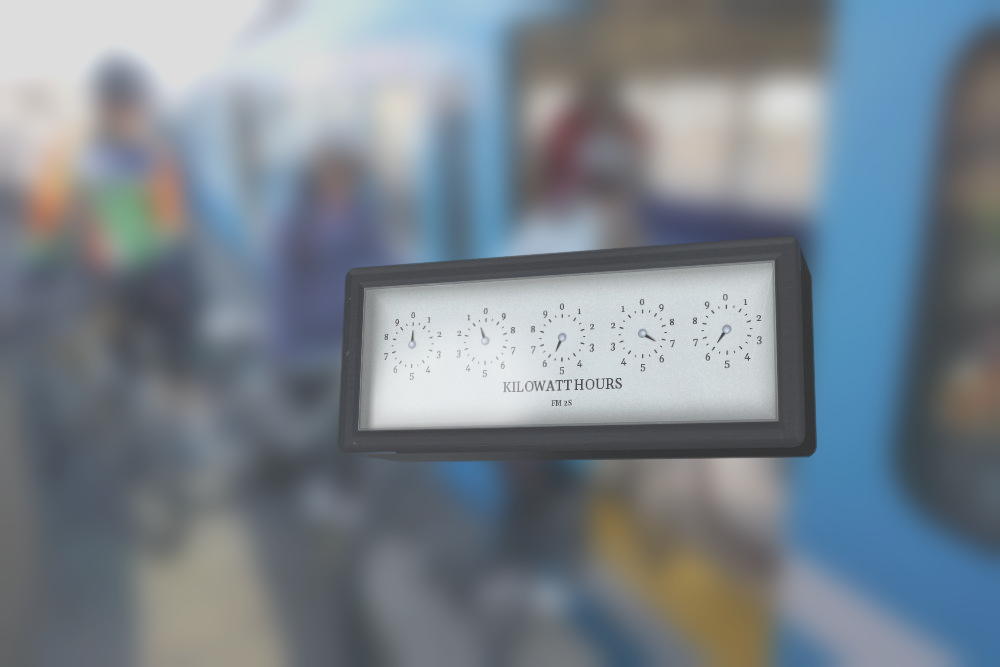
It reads 566 kWh
